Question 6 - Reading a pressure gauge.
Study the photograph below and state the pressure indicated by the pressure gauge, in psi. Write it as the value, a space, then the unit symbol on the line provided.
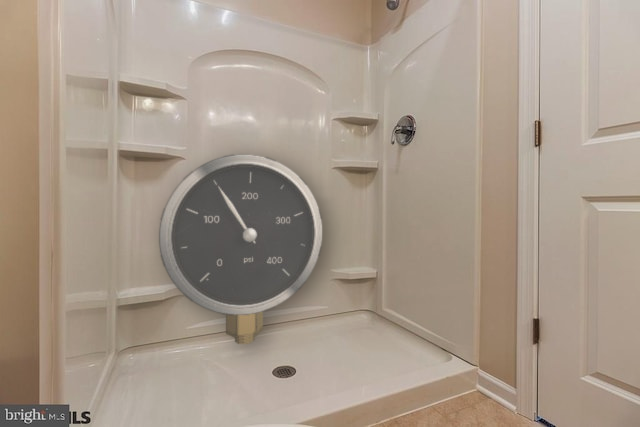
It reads 150 psi
